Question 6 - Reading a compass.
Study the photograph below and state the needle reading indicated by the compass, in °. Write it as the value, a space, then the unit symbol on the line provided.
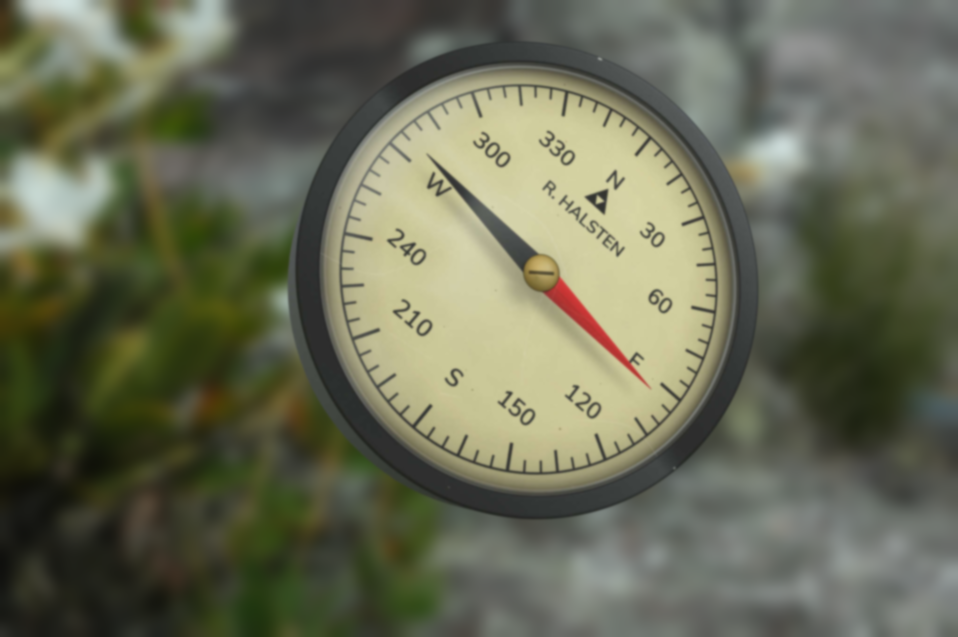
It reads 95 °
